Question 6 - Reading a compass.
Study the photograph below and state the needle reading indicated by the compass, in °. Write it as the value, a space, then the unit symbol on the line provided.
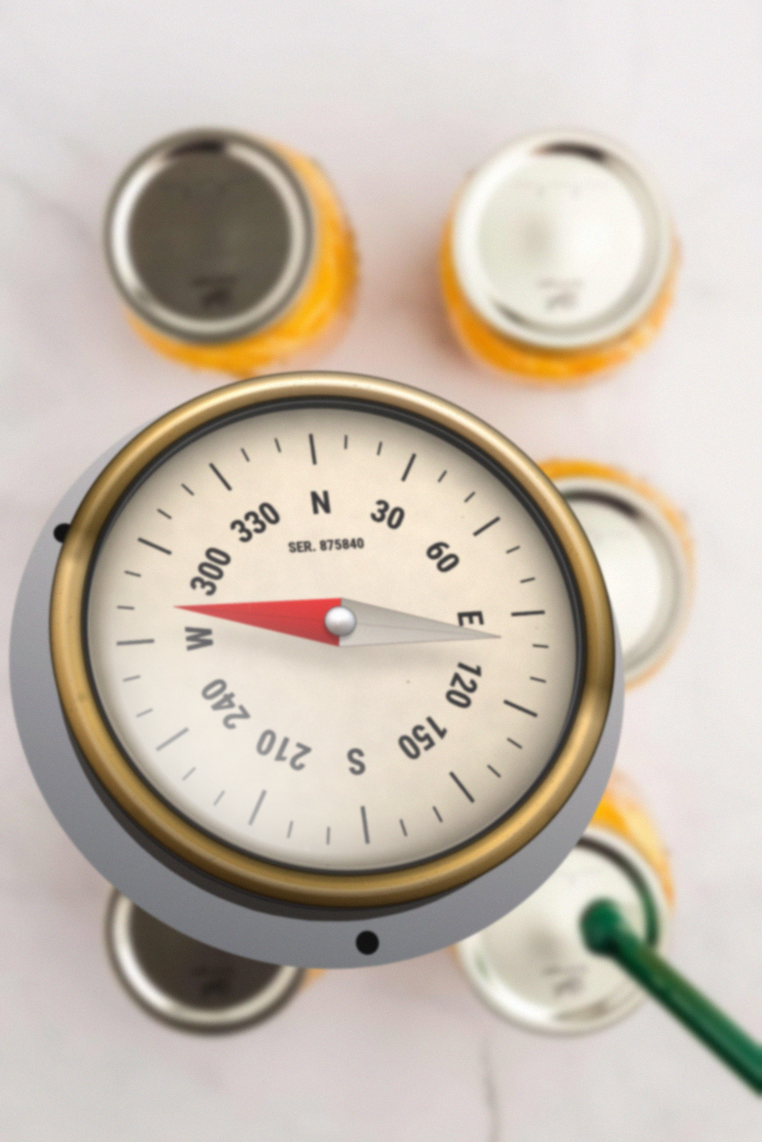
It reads 280 °
